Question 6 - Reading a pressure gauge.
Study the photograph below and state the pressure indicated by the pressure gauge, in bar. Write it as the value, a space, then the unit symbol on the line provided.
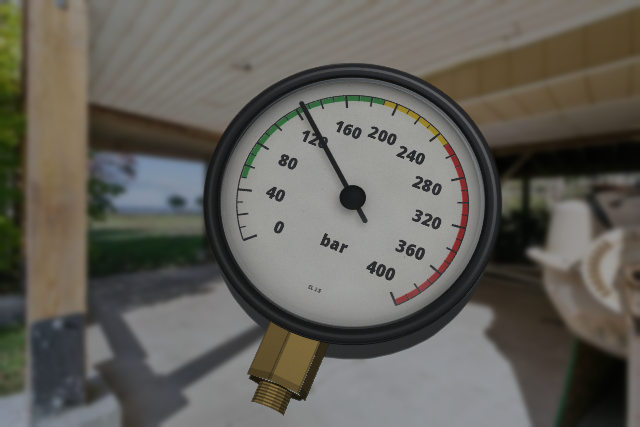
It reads 125 bar
